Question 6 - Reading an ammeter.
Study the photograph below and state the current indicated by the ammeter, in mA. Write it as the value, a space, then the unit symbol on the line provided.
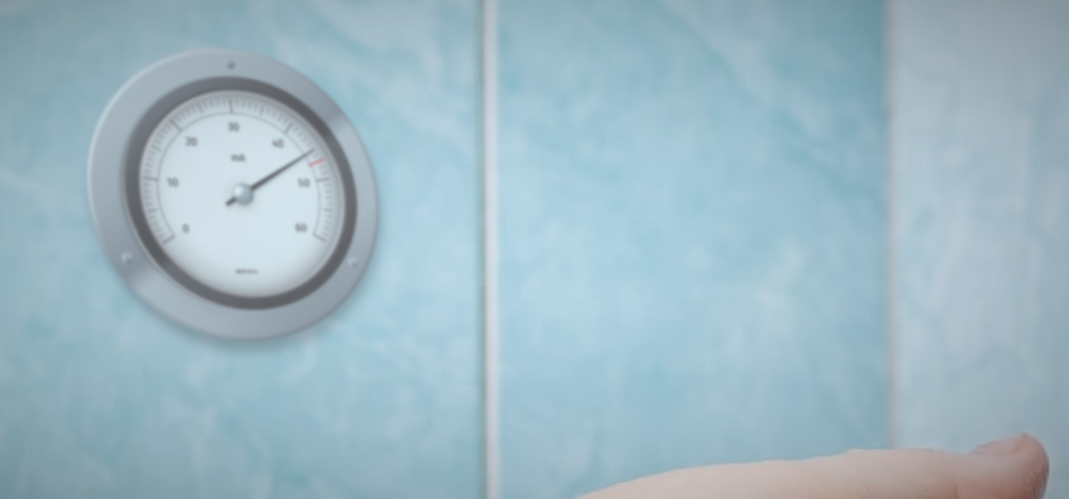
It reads 45 mA
